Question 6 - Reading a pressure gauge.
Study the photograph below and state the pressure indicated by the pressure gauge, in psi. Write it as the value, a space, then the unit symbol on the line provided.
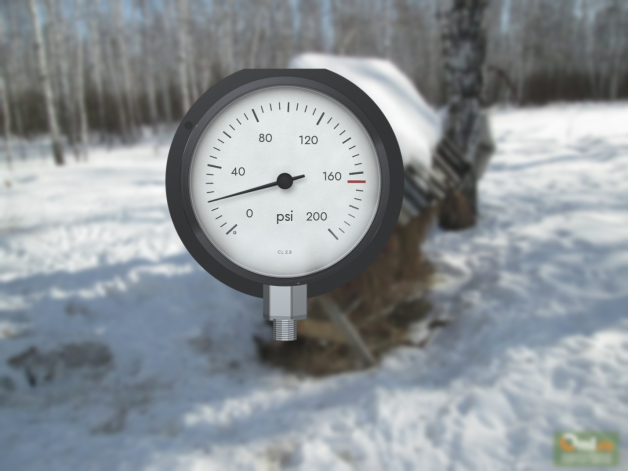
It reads 20 psi
